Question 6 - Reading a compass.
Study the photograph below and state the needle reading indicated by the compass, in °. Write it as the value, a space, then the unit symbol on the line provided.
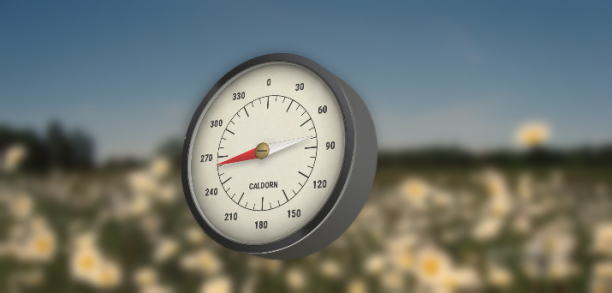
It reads 260 °
